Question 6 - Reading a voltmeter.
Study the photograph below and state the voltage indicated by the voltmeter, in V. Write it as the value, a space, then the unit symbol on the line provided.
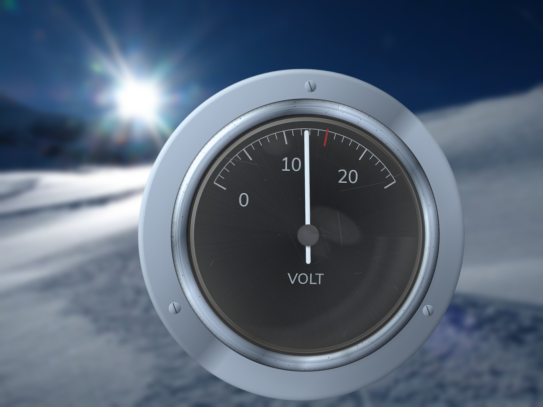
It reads 12.5 V
